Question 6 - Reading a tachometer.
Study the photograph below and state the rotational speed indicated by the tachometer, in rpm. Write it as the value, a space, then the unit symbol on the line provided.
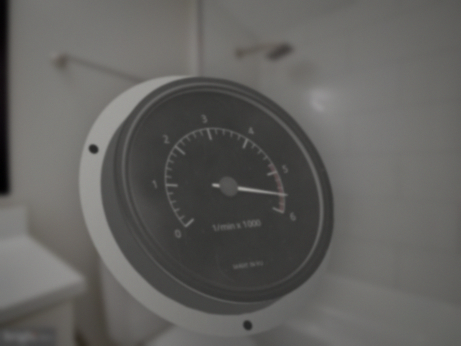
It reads 5600 rpm
